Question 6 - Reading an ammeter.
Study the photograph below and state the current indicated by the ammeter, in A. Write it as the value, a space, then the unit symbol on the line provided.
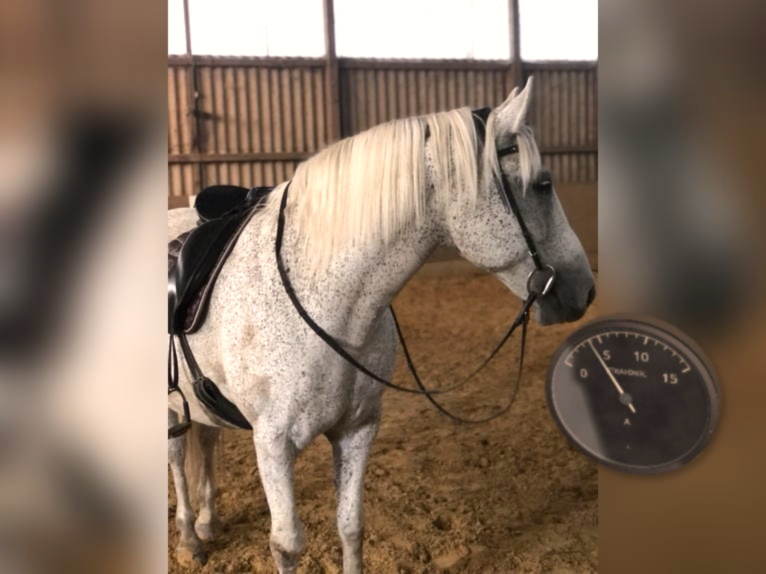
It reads 4 A
